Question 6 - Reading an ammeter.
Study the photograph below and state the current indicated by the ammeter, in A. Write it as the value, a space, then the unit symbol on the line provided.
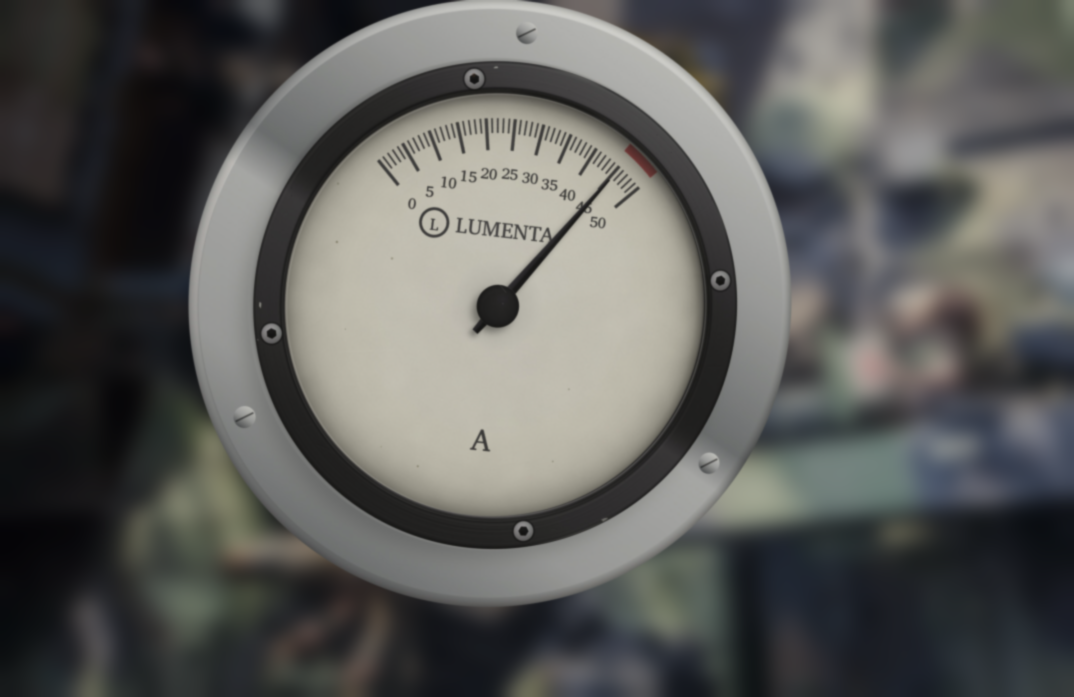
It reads 45 A
